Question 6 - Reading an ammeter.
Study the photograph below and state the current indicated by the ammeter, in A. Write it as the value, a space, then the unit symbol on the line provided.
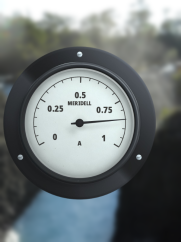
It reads 0.85 A
